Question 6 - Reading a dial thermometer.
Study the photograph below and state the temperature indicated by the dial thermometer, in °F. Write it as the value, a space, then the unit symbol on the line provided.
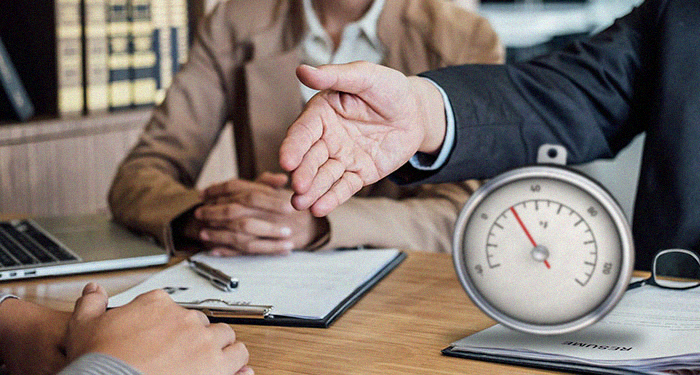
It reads 20 °F
